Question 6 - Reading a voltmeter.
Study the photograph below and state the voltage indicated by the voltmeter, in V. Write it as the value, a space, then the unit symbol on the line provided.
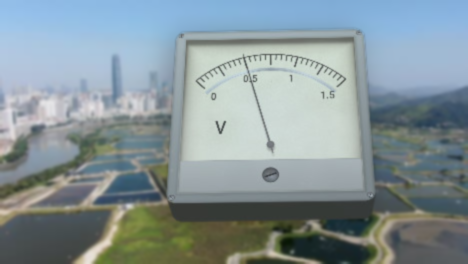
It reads 0.5 V
